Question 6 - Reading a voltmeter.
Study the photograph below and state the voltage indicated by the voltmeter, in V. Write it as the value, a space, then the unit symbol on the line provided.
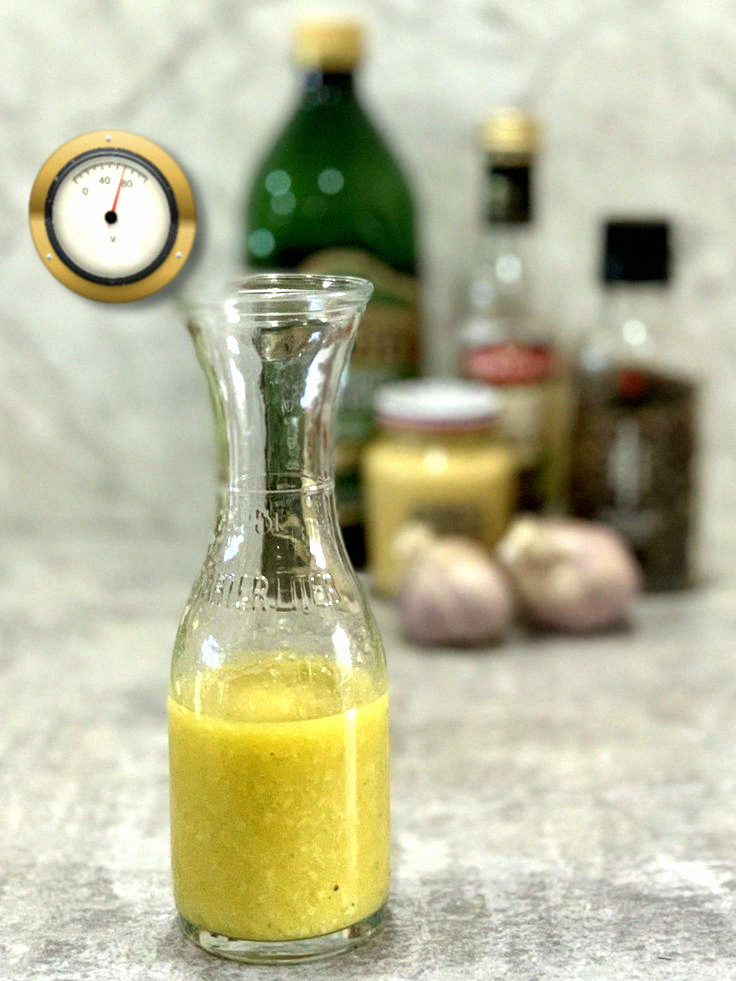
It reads 70 V
